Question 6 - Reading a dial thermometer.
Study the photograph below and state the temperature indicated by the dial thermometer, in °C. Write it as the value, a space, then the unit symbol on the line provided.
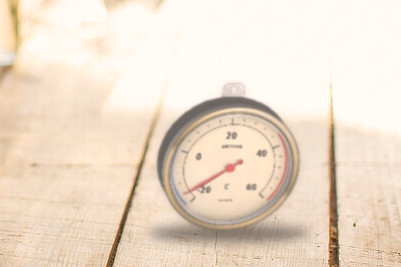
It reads -16 °C
